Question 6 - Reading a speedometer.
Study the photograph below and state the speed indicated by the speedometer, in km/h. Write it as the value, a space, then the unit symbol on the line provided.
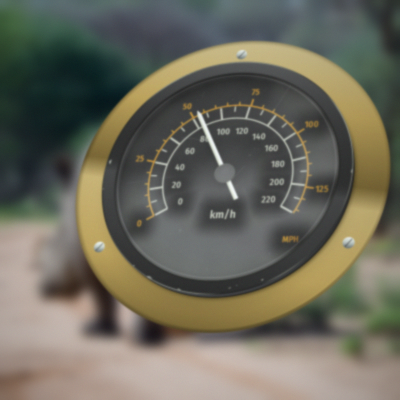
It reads 85 km/h
